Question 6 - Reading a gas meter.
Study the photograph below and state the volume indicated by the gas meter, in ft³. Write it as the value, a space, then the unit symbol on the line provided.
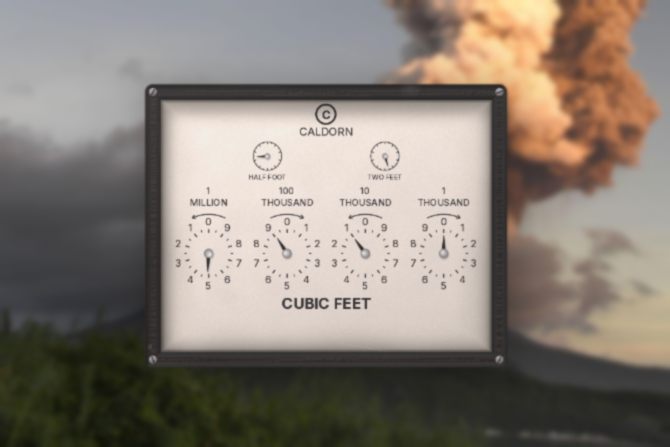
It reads 491000 ft³
